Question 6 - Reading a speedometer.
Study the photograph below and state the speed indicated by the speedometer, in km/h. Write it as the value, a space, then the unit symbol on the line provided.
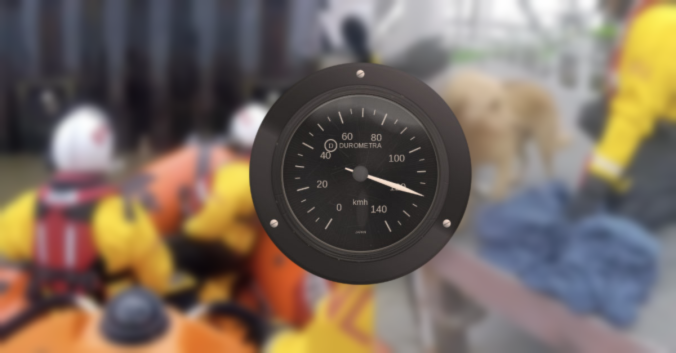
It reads 120 km/h
